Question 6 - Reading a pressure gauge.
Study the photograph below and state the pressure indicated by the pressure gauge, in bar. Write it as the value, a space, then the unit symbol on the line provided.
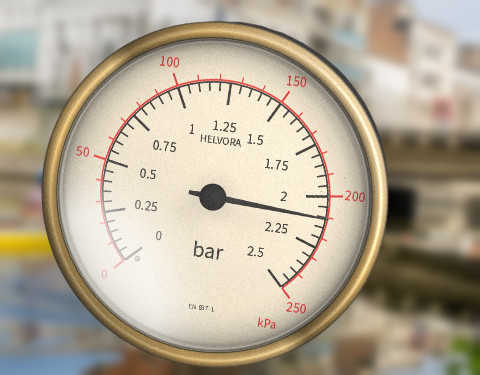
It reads 2.1 bar
